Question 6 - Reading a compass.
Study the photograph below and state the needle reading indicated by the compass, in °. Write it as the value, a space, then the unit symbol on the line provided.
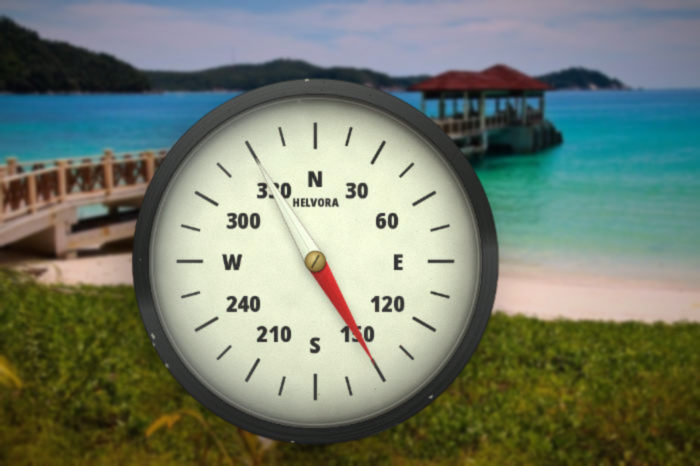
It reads 150 °
